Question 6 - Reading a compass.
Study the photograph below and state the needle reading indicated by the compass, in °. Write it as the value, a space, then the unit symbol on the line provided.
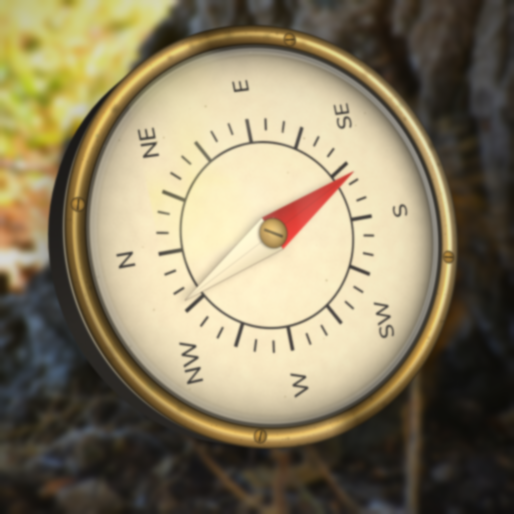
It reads 155 °
